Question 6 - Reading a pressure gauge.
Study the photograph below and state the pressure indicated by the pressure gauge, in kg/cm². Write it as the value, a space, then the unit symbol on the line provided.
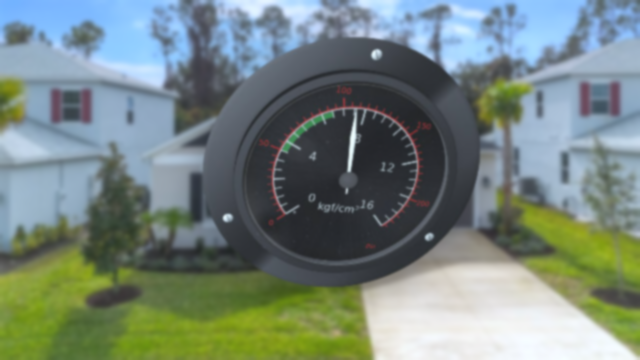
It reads 7.5 kg/cm²
